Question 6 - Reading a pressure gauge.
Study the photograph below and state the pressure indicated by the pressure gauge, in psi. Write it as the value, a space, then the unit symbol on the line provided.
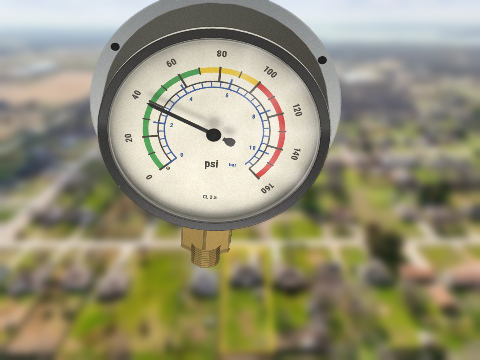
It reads 40 psi
